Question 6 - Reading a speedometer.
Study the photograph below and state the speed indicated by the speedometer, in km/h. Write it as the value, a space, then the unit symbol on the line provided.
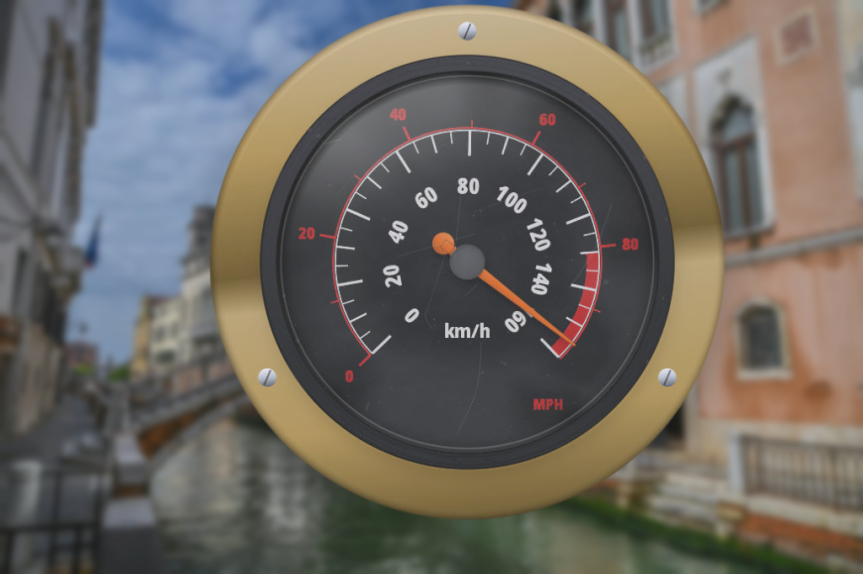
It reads 155 km/h
